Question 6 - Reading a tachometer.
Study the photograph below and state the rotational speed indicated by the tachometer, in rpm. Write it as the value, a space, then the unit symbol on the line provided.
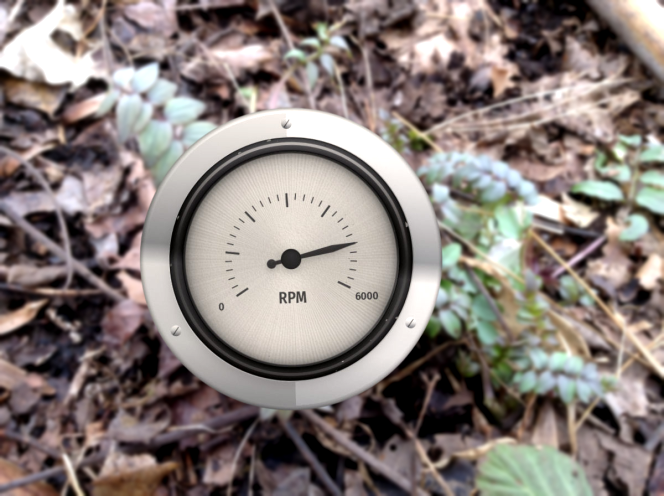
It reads 5000 rpm
